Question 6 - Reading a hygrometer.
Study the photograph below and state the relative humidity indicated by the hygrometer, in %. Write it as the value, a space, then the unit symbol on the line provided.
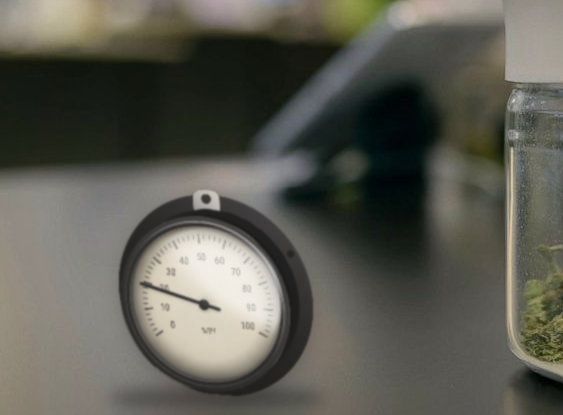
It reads 20 %
